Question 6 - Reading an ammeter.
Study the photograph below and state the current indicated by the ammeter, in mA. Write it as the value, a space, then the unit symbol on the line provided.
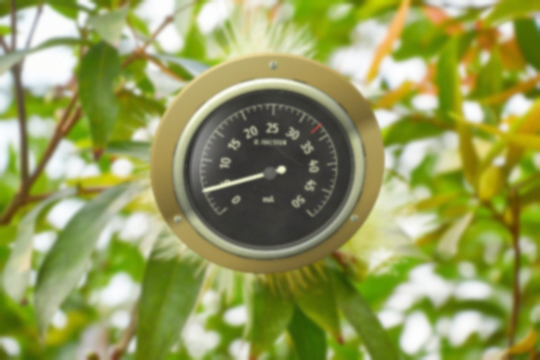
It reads 5 mA
